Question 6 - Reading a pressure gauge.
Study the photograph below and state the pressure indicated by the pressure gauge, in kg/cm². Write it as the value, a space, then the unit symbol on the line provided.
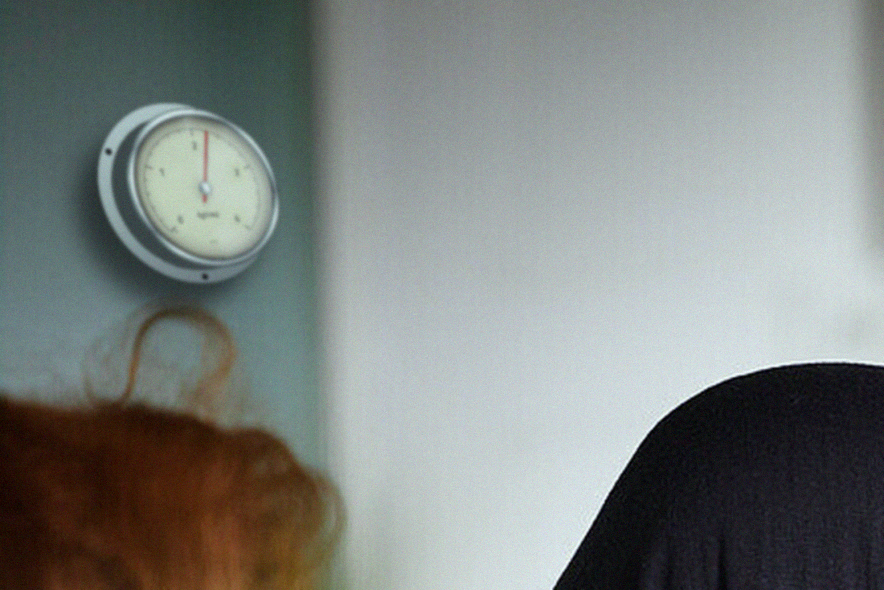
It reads 2.2 kg/cm²
